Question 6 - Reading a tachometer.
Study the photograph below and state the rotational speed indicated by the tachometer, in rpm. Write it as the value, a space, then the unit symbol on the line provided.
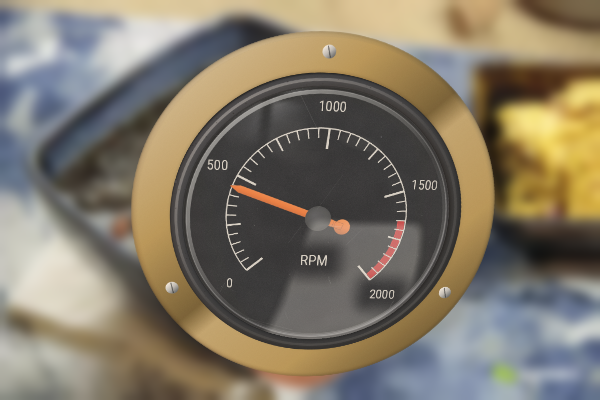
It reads 450 rpm
